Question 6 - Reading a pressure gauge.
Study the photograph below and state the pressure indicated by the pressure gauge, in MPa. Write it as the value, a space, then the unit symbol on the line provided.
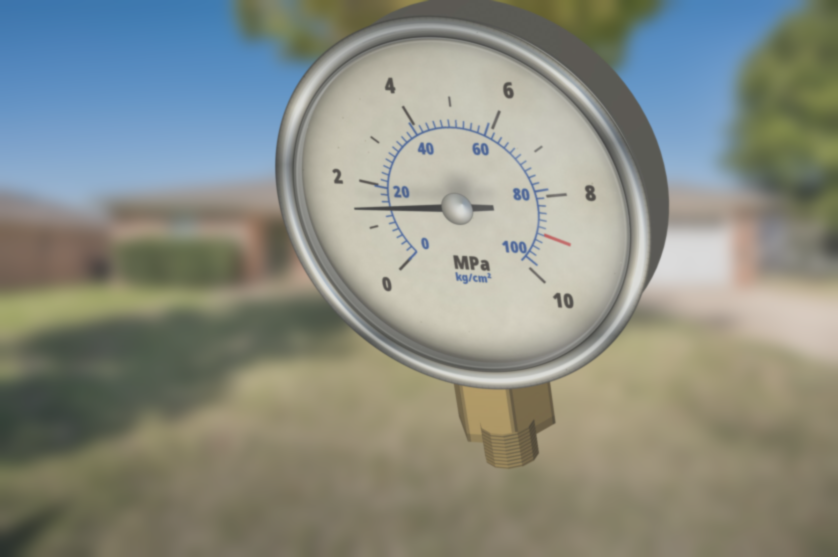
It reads 1.5 MPa
